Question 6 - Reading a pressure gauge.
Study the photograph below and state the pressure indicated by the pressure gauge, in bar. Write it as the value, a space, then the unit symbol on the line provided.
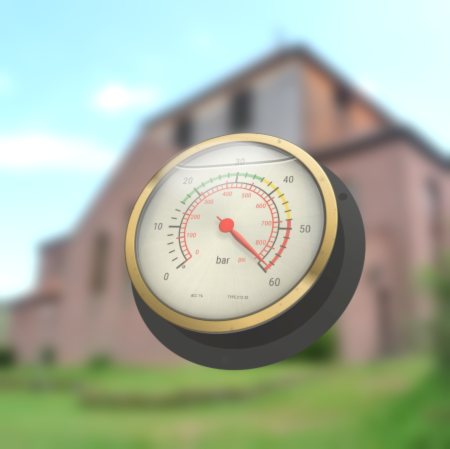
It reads 59 bar
